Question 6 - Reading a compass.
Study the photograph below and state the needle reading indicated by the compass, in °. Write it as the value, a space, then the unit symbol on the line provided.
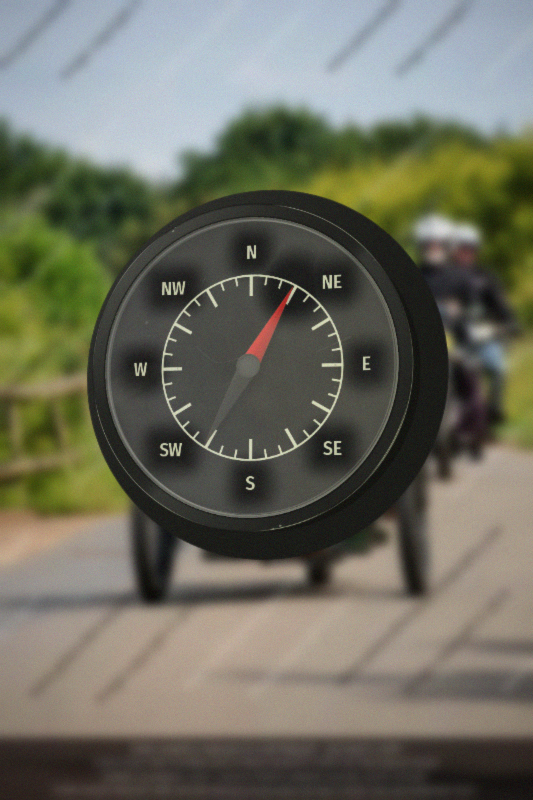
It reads 30 °
